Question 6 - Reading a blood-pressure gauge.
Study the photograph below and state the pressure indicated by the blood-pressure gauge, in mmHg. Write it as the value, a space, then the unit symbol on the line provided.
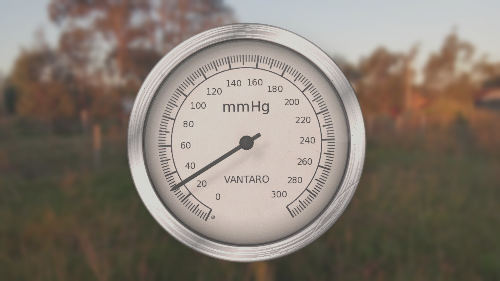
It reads 30 mmHg
